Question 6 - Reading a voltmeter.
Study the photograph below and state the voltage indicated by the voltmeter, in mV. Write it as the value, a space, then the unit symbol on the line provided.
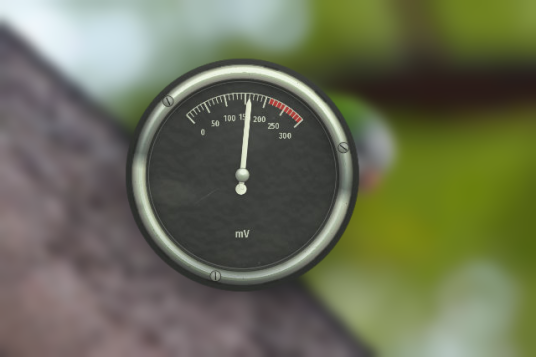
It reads 160 mV
